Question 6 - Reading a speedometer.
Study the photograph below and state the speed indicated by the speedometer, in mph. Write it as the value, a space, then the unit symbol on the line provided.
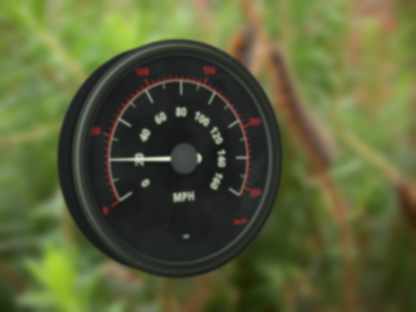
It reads 20 mph
